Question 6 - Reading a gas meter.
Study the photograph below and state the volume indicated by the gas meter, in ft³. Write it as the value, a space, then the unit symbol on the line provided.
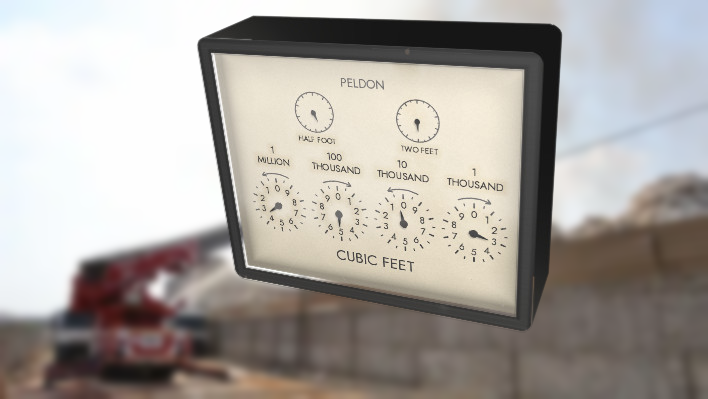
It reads 350300 ft³
